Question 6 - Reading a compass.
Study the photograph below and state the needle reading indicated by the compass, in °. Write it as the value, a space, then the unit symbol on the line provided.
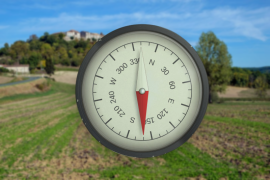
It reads 160 °
